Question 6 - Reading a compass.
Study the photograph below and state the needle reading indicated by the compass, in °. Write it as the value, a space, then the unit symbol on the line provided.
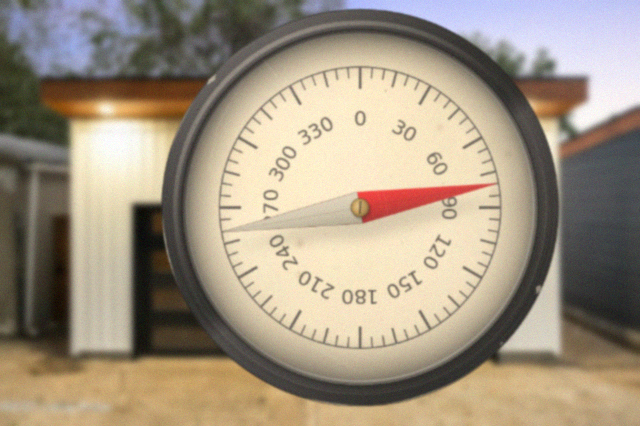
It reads 80 °
